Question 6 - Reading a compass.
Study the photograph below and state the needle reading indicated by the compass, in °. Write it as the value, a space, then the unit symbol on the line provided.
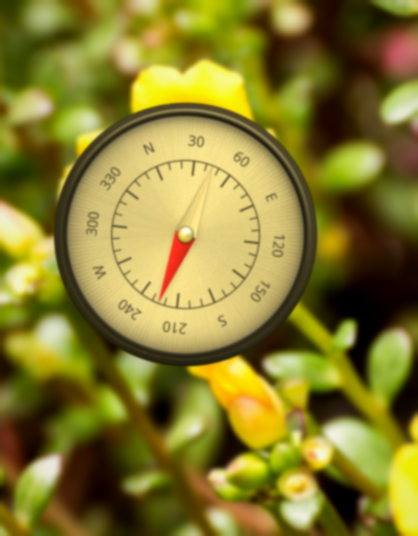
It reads 225 °
